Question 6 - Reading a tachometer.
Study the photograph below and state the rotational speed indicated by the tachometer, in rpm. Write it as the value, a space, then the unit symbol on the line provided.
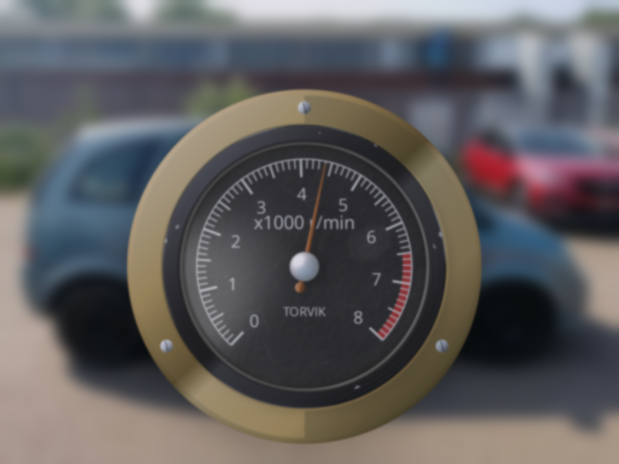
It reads 4400 rpm
